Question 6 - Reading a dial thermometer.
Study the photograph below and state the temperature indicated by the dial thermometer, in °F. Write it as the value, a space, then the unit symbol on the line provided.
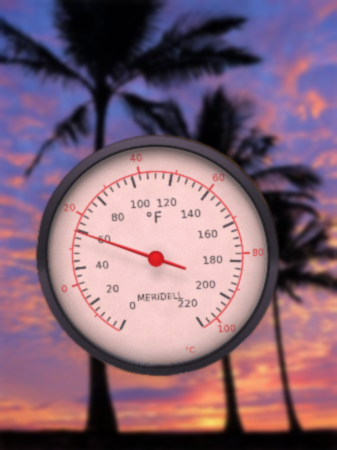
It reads 60 °F
